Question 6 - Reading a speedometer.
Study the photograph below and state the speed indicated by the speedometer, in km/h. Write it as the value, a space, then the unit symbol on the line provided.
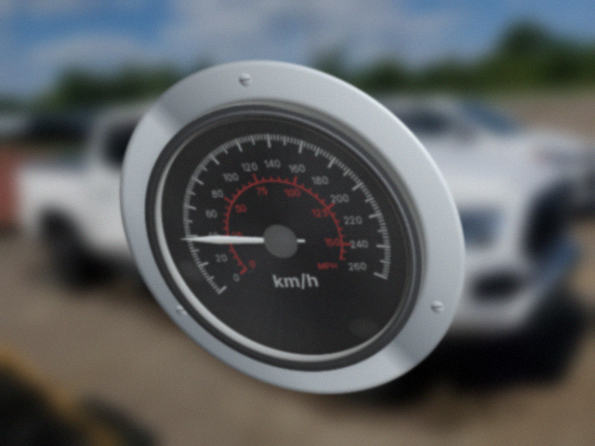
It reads 40 km/h
